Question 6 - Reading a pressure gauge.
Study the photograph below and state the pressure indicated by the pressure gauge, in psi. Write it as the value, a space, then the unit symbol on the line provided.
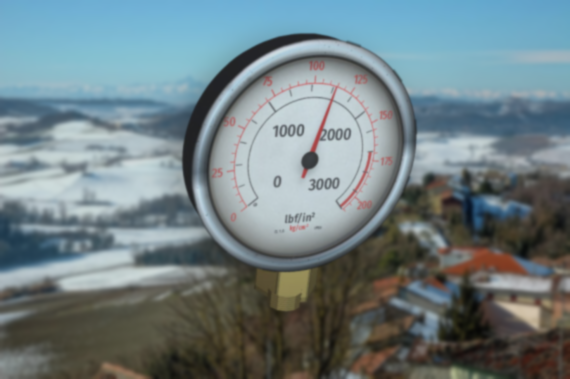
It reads 1600 psi
